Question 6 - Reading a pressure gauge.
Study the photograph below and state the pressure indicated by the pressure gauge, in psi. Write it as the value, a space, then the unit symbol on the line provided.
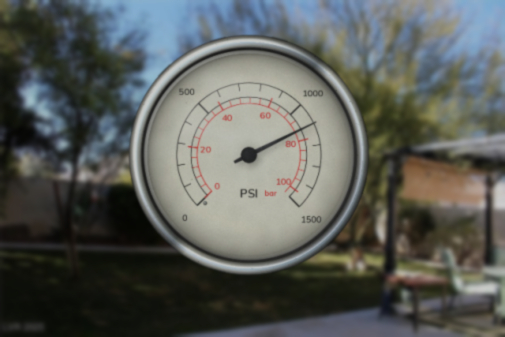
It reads 1100 psi
